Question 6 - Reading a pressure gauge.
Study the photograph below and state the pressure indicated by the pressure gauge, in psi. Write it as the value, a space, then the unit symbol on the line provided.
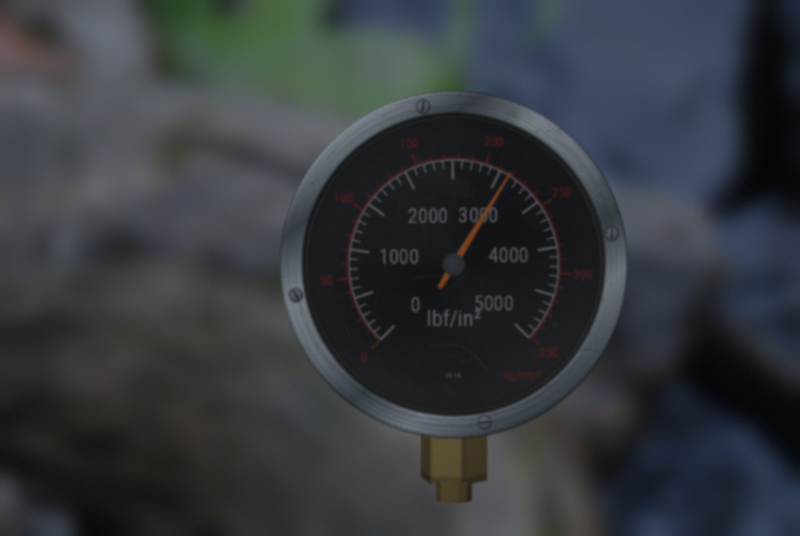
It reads 3100 psi
